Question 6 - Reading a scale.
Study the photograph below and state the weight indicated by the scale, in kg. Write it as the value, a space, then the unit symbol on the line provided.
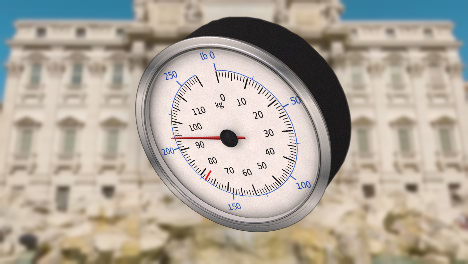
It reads 95 kg
